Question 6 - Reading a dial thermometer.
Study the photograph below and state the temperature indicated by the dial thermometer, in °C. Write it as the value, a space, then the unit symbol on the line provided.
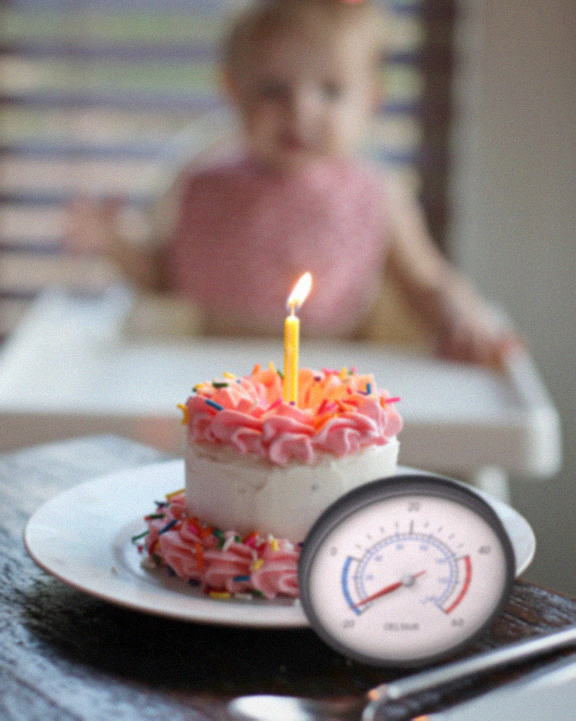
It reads -16 °C
